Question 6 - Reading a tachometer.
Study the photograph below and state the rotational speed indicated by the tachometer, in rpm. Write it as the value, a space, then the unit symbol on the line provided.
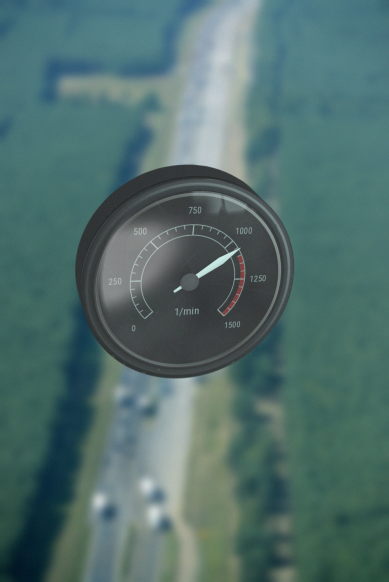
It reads 1050 rpm
